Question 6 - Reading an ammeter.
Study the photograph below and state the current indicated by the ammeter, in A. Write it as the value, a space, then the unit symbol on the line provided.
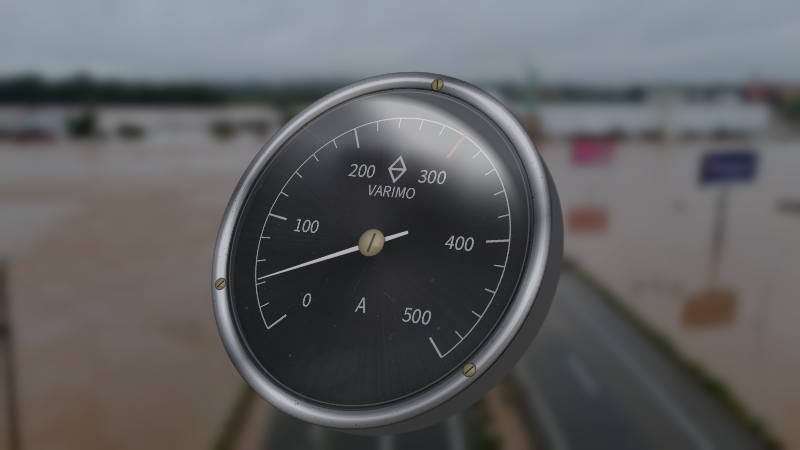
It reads 40 A
